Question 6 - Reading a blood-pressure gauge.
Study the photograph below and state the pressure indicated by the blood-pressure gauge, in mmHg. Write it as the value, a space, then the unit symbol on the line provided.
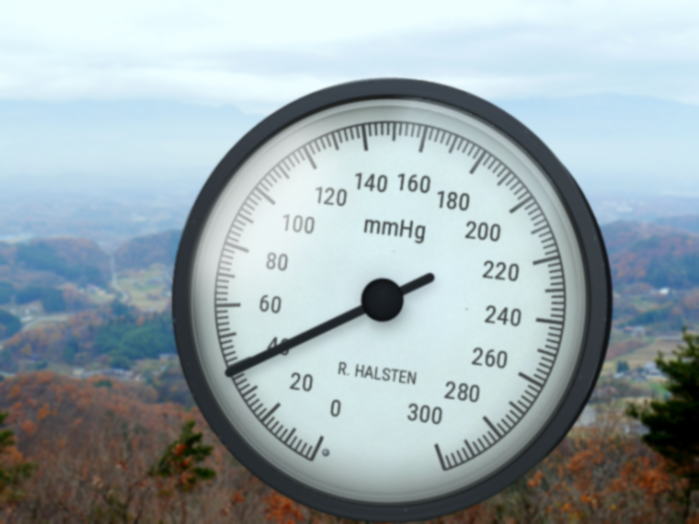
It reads 38 mmHg
